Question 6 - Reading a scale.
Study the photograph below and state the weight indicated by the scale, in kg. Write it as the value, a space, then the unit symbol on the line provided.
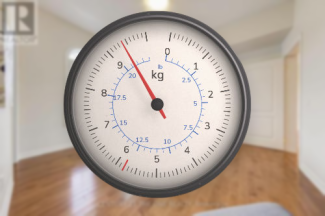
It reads 9.4 kg
